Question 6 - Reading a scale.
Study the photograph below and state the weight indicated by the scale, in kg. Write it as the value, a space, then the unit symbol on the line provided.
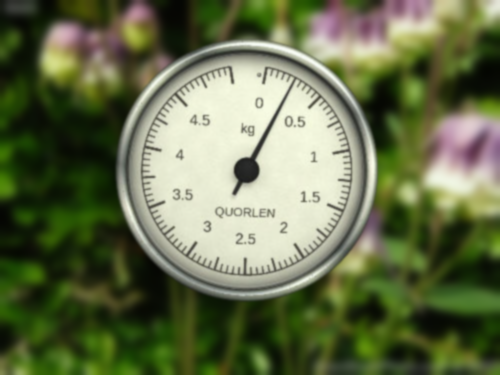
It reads 0.25 kg
